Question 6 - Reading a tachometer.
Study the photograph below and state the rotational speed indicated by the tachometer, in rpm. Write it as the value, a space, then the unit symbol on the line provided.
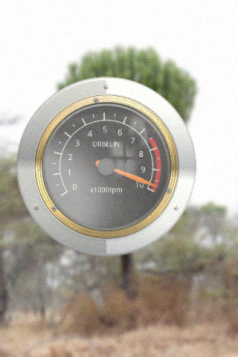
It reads 9750 rpm
